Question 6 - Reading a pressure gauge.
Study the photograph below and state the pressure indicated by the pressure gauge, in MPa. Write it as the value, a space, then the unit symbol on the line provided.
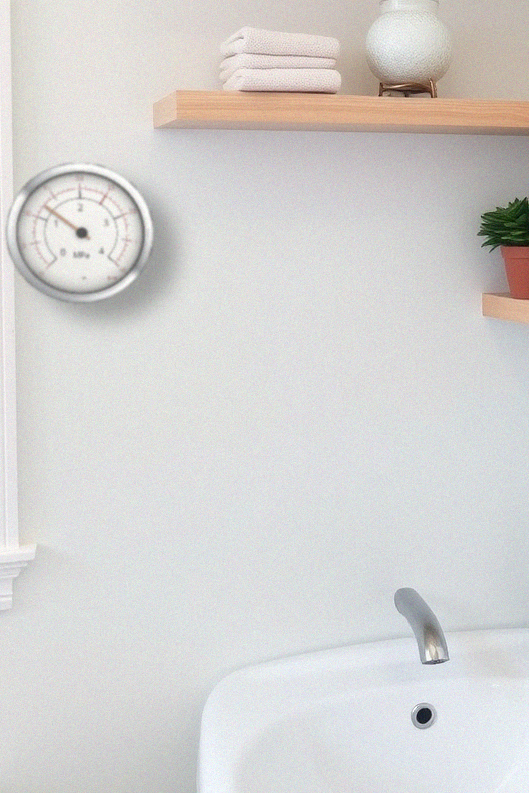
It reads 1.25 MPa
